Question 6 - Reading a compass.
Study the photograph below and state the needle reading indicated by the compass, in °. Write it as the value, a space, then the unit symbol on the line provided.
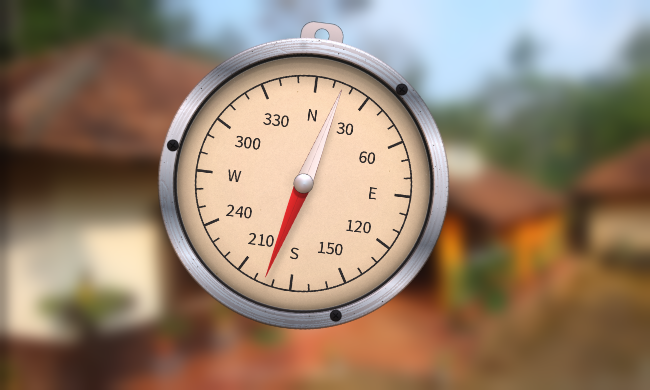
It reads 195 °
